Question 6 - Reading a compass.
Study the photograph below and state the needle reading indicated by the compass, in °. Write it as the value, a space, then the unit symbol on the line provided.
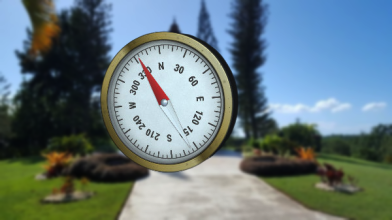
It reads 335 °
